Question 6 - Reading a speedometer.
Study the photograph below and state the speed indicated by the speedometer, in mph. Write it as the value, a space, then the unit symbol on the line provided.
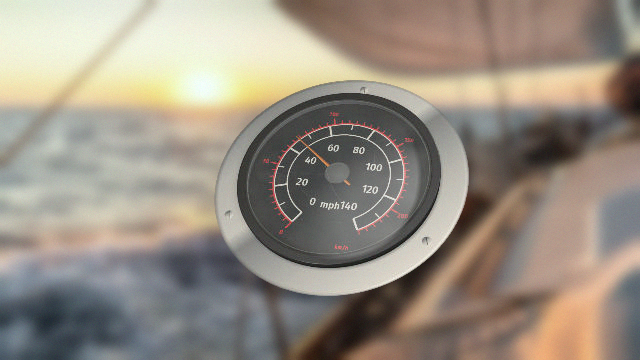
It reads 45 mph
